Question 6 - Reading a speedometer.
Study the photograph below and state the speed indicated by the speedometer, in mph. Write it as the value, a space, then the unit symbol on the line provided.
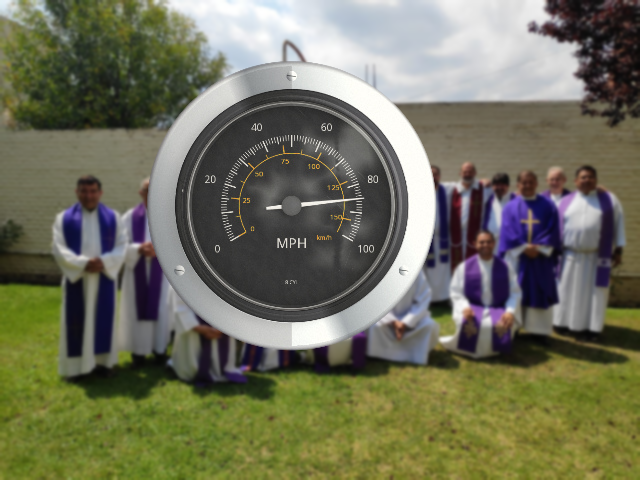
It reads 85 mph
